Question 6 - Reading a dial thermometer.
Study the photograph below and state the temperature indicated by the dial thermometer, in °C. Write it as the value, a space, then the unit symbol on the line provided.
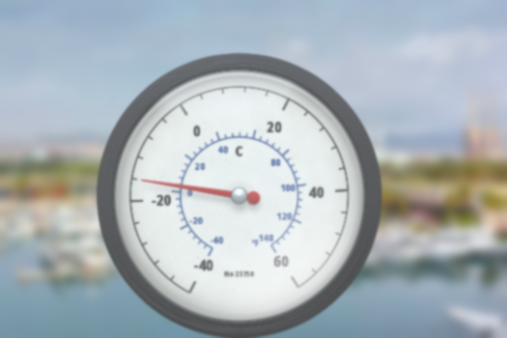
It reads -16 °C
